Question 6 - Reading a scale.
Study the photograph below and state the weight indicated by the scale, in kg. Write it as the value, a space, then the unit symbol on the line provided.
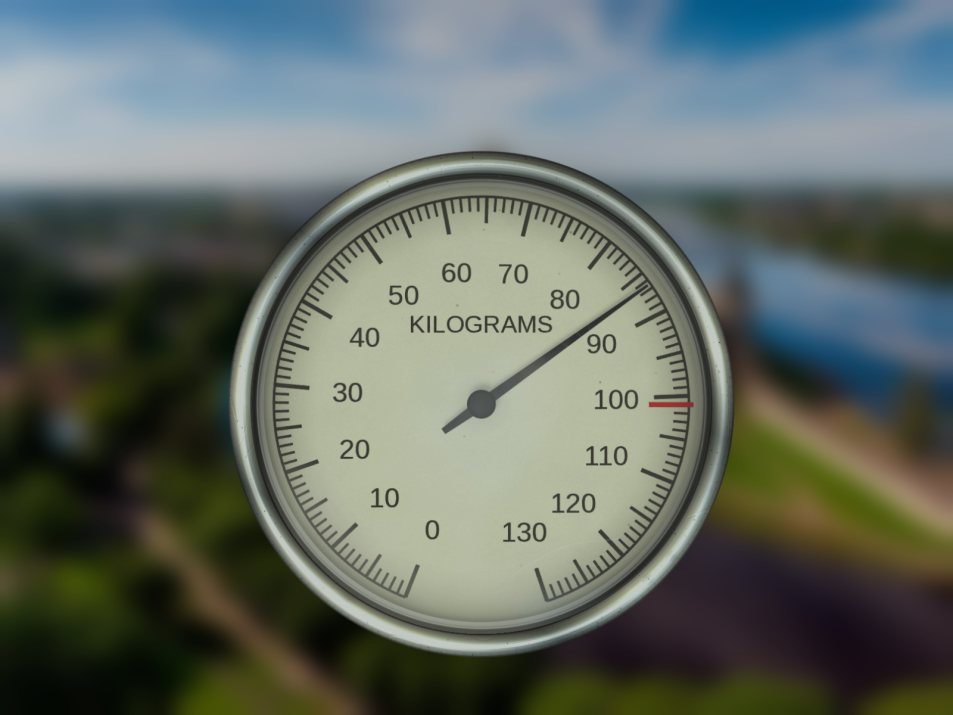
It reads 86.5 kg
